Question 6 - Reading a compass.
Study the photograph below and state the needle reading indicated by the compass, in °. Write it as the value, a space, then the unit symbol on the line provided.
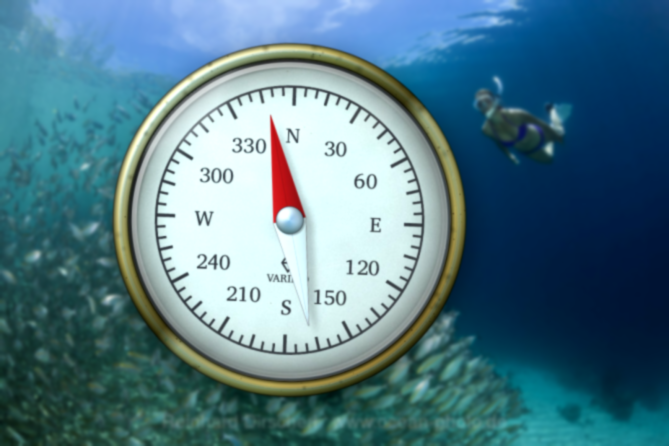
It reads 347.5 °
